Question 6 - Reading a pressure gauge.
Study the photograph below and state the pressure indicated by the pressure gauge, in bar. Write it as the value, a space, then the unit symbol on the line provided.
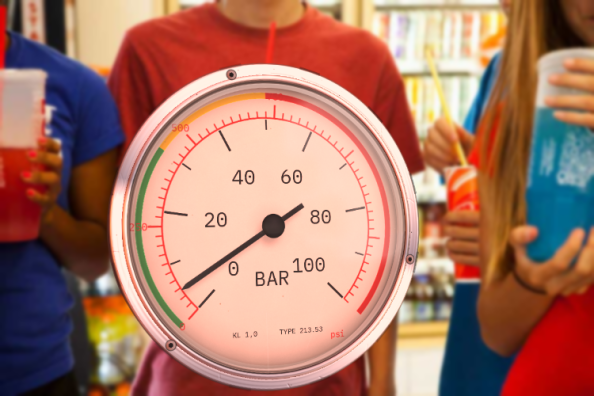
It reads 5 bar
